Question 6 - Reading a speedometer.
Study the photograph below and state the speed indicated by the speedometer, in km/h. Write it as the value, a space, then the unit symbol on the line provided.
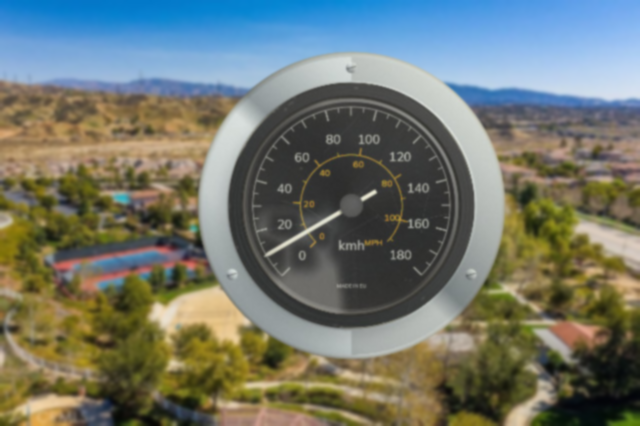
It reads 10 km/h
